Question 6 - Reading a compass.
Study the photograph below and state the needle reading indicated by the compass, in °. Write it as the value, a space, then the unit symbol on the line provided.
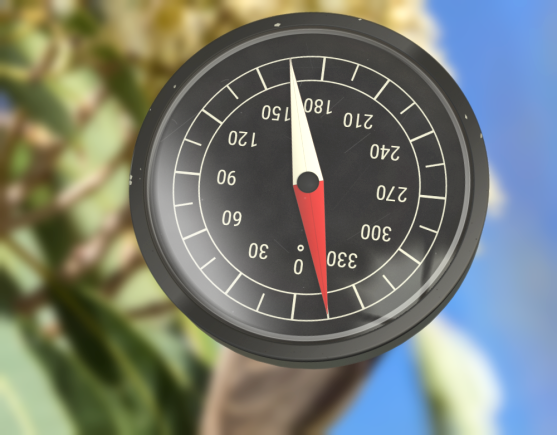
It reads 345 °
